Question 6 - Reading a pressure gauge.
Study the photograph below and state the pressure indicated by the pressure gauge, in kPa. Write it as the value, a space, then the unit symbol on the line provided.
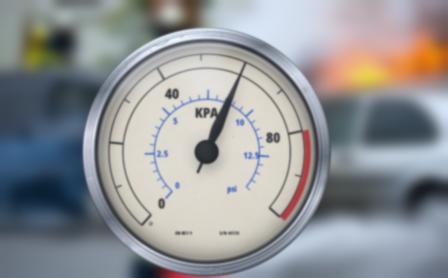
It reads 60 kPa
